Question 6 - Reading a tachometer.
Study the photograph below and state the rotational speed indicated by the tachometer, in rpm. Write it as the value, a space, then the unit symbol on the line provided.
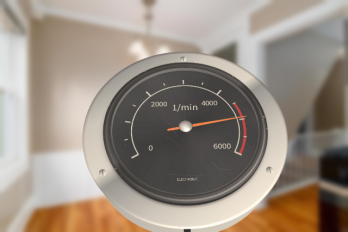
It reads 5000 rpm
